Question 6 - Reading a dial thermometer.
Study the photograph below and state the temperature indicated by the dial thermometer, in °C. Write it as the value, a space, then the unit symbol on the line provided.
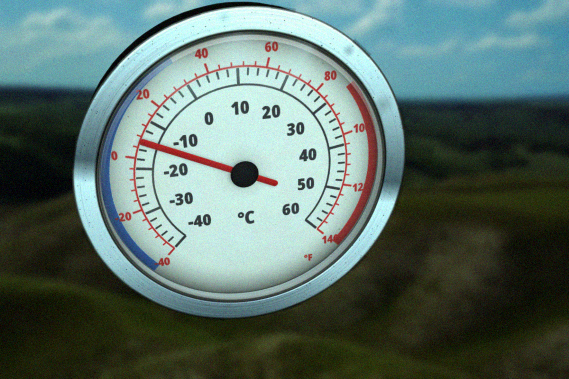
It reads -14 °C
